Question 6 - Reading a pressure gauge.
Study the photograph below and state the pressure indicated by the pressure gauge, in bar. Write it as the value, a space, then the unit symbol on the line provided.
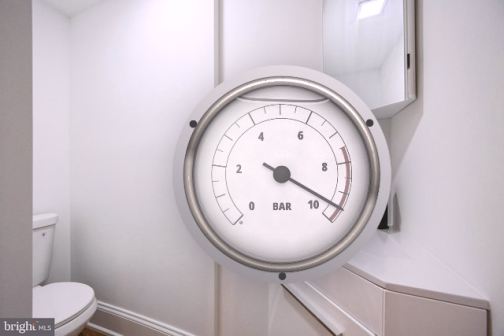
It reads 9.5 bar
